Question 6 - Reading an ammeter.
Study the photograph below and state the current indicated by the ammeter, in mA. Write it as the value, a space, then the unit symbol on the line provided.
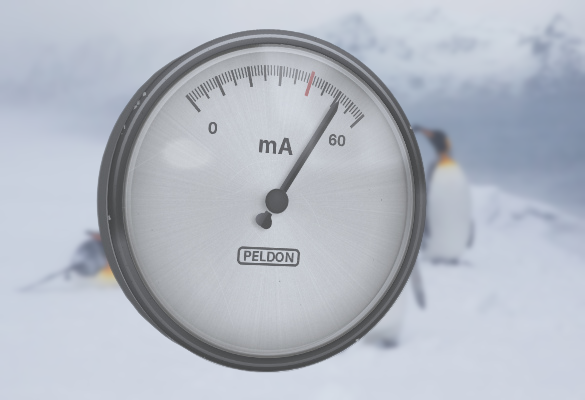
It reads 50 mA
